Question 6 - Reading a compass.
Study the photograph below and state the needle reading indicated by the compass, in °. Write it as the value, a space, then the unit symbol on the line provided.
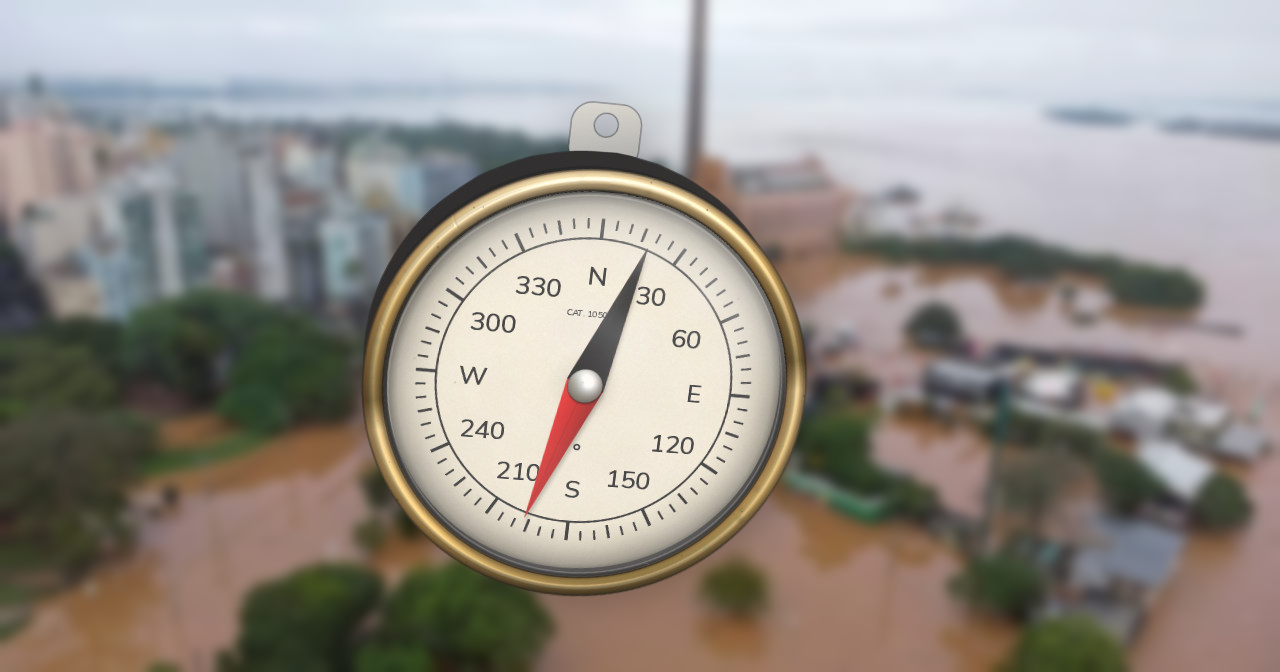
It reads 197.5 °
